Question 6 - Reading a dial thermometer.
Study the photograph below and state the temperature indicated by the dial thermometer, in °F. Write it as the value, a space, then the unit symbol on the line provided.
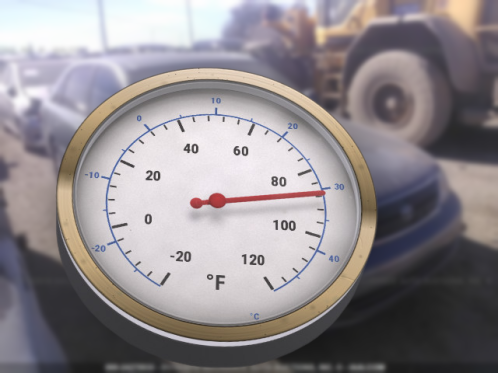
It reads 88 °F
